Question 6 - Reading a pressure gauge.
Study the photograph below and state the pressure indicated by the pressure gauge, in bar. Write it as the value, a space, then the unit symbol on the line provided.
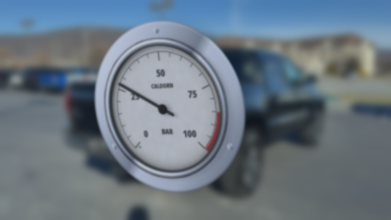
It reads 27.5 bar
